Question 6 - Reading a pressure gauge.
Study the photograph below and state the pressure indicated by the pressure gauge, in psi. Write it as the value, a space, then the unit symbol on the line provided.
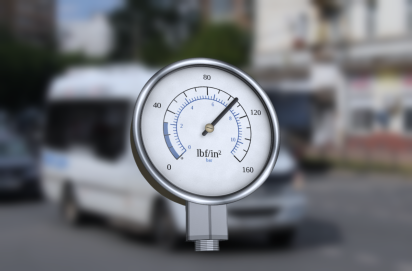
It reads 105 psi
